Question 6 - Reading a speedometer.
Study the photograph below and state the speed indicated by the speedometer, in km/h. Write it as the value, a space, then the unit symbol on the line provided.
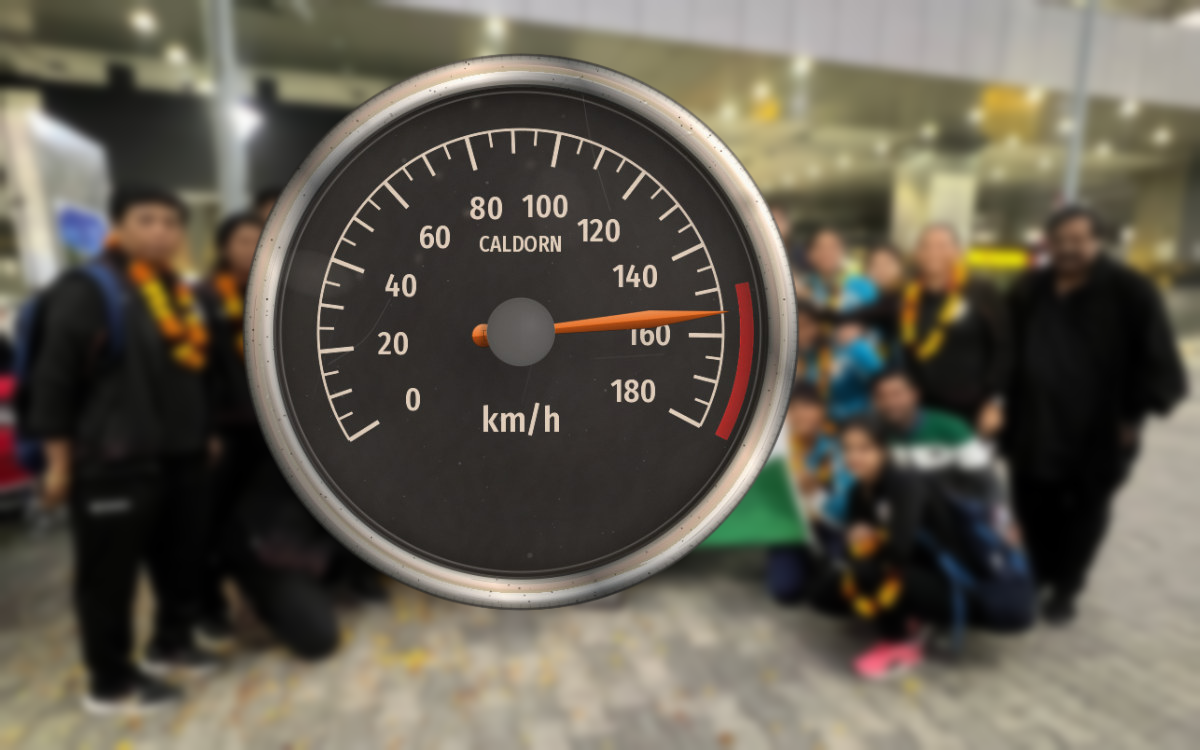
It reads 155 km/h
